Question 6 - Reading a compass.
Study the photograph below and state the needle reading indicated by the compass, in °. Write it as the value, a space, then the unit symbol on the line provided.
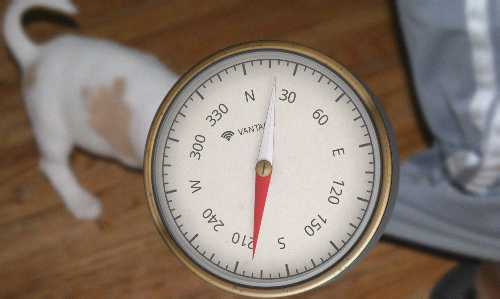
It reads 200 °
